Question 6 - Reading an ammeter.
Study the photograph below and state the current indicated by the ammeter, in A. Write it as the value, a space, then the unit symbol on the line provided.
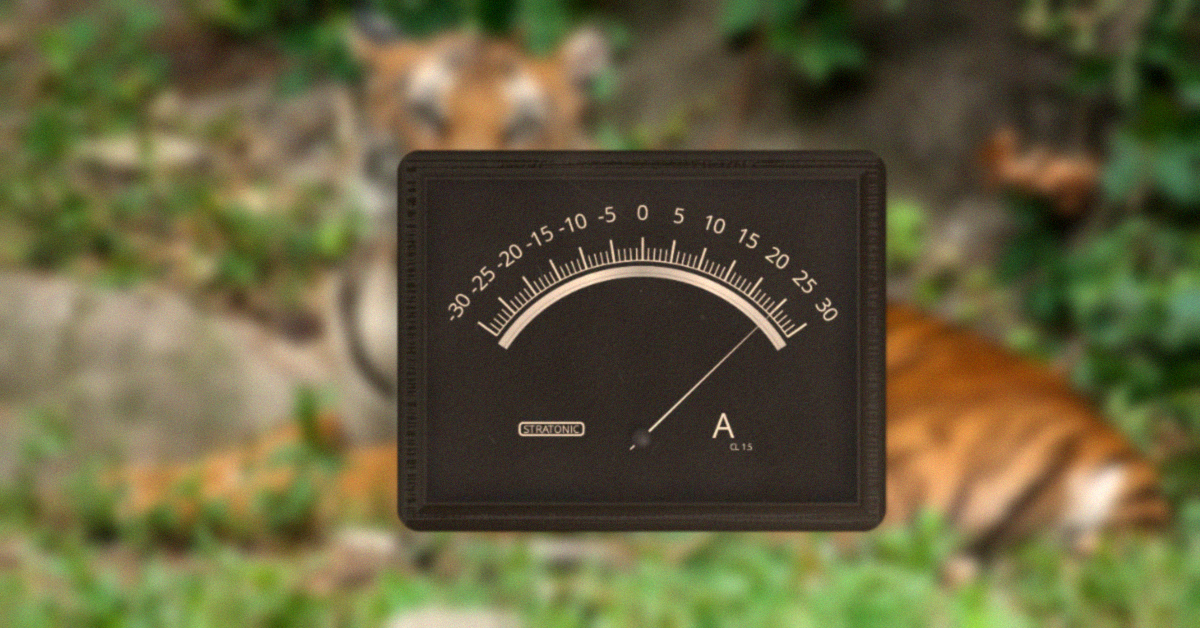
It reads 25 A
